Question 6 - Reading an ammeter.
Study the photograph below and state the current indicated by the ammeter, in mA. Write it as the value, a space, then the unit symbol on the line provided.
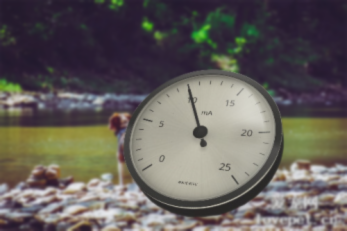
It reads 10 mA
